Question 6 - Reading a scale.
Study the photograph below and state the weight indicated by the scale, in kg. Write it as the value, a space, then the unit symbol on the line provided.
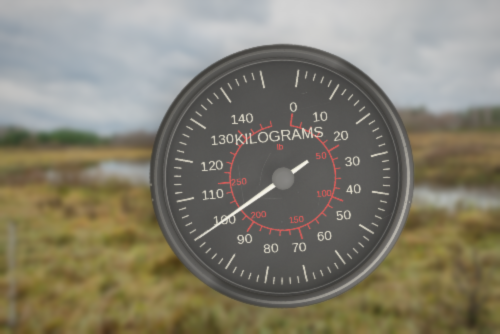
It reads 100 kg
